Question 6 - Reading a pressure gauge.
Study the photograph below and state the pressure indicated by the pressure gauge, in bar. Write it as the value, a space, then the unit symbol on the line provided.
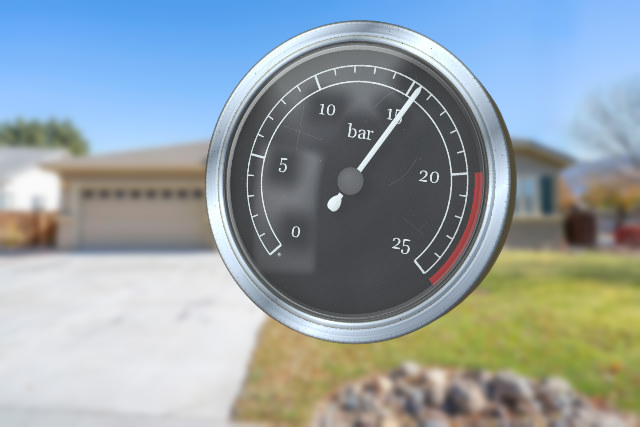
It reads 15.5 bar
